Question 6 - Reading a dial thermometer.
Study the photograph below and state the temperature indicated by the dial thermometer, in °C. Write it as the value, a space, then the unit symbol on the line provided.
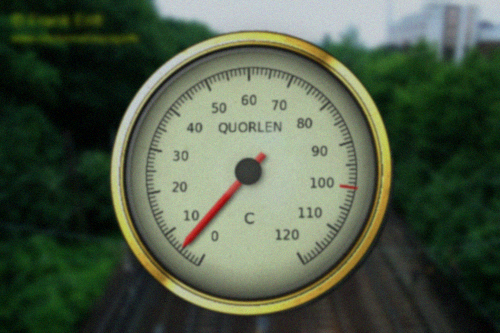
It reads 5 °C
